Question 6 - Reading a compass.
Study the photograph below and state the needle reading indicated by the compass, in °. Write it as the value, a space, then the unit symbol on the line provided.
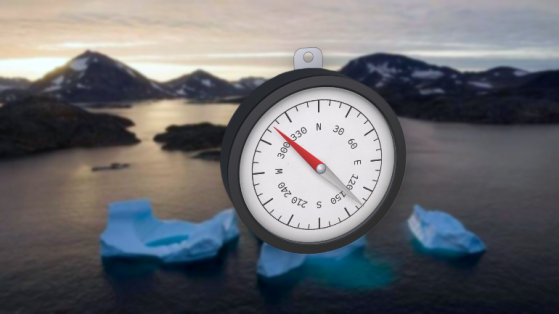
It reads 315 °
